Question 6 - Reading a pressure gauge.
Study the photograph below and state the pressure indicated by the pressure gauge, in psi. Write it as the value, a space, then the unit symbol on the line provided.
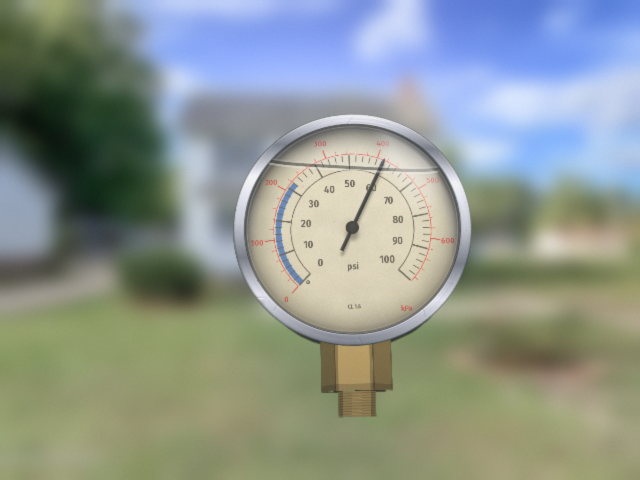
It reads 60 psi
